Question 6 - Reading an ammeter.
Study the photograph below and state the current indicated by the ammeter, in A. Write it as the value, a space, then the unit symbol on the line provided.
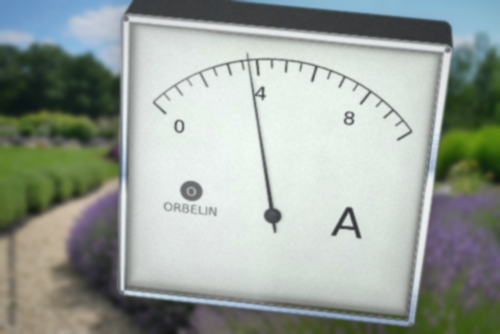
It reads 3.75 A
